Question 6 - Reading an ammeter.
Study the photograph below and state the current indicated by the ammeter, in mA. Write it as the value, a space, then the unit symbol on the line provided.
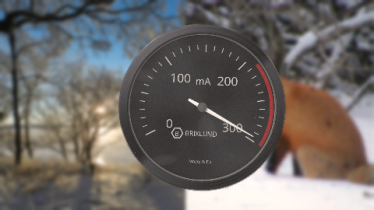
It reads 295 mA
